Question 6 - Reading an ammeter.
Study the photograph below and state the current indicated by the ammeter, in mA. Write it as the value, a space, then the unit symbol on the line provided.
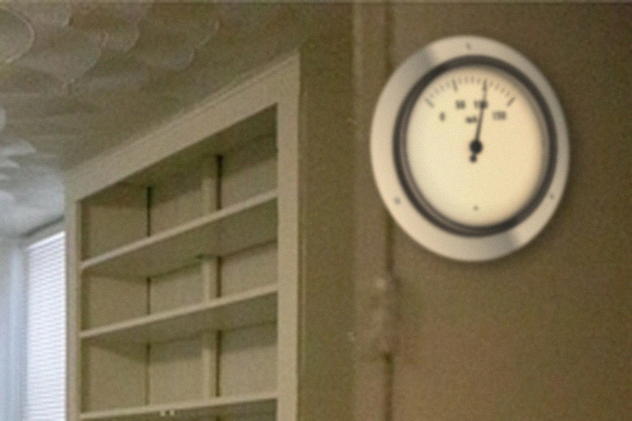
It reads 100 mA
